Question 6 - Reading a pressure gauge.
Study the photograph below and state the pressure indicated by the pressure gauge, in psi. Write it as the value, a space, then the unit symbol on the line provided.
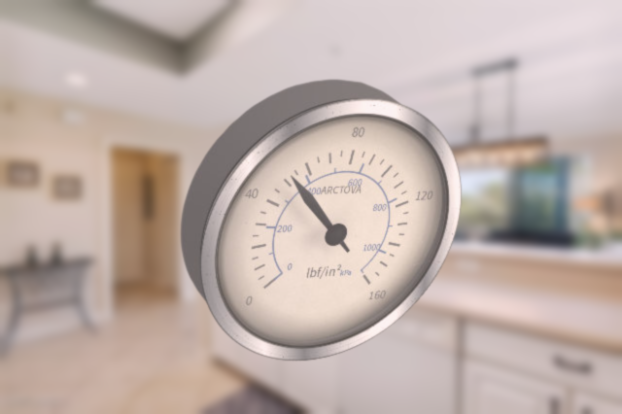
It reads 52.5 psi
